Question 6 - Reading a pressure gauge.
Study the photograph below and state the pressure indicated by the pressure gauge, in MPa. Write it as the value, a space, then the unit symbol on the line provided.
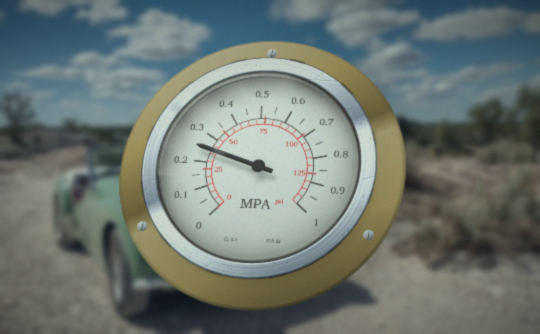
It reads 0.25 MPa
